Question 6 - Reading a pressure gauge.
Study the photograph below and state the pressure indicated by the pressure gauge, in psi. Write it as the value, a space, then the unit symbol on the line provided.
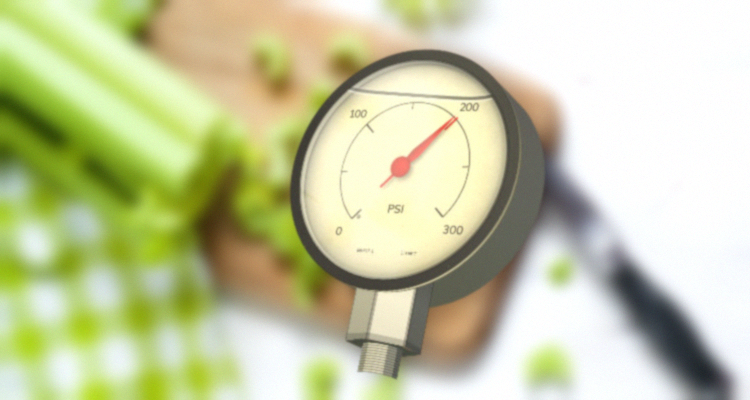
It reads 200 psi
